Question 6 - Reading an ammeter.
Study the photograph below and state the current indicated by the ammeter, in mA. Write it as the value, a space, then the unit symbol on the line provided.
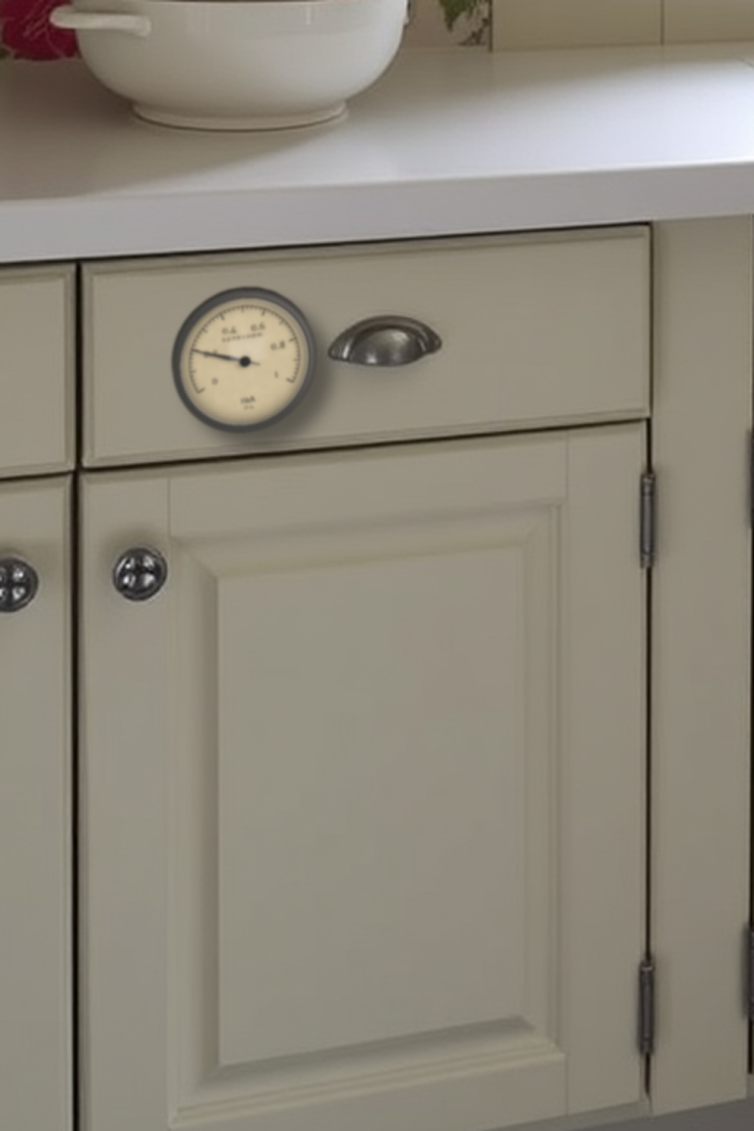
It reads 0.2 mA
